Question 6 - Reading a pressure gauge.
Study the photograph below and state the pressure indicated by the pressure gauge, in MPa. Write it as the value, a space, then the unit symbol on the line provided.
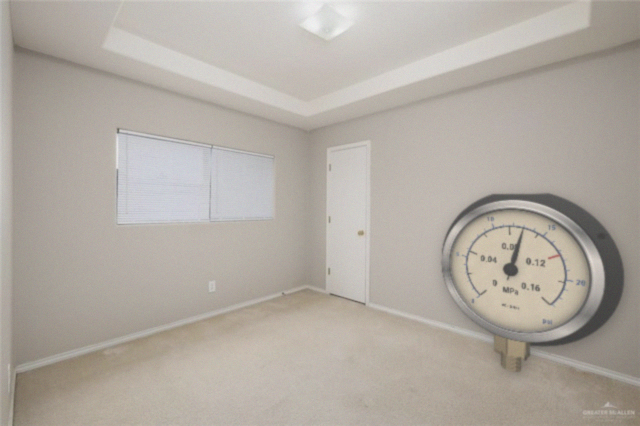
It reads 0.09 MPa
